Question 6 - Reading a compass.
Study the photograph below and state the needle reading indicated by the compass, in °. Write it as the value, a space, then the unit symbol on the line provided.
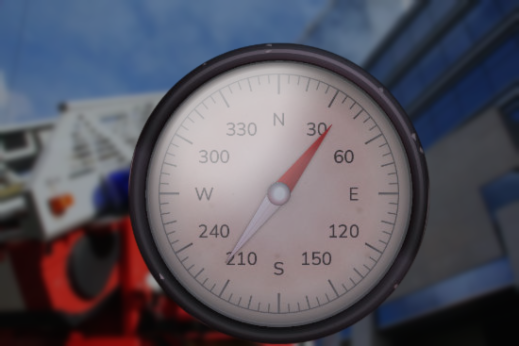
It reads 37.5 °
